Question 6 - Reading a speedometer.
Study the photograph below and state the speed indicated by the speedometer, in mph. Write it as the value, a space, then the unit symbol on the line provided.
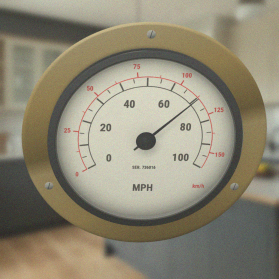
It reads 70 mph
